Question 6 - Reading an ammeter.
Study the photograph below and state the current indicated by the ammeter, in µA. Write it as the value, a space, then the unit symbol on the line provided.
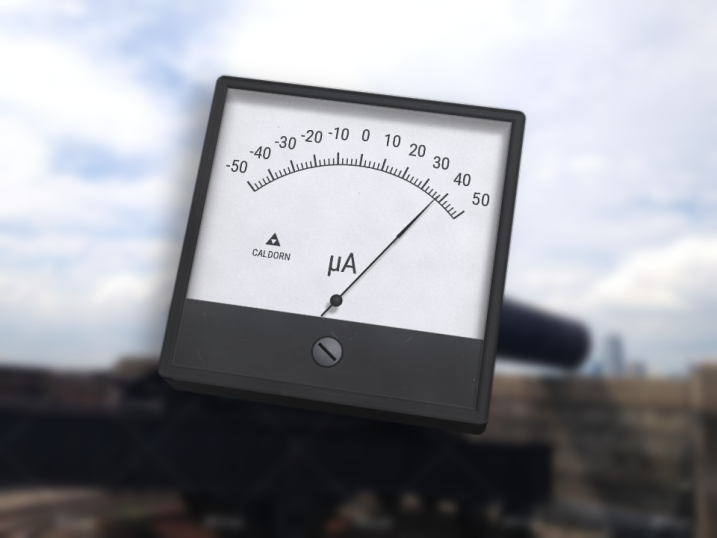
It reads 38 µA
